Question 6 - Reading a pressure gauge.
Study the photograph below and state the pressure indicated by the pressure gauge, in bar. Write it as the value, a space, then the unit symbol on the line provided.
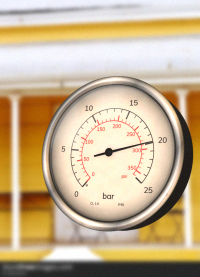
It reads 20 bar
